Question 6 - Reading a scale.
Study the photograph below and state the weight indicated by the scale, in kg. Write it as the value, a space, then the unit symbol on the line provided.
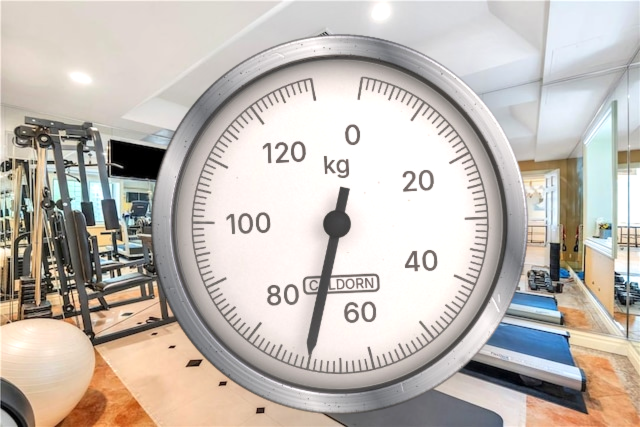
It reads 70 kg
